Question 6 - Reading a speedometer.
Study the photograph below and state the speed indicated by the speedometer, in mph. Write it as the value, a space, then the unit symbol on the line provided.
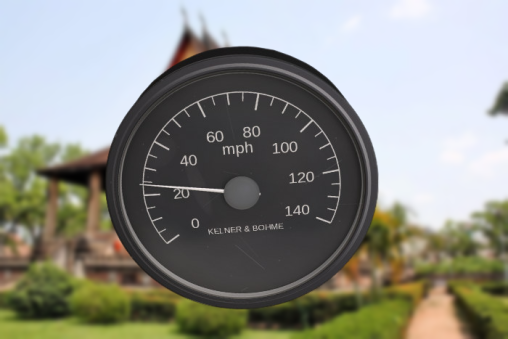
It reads 25 mph
